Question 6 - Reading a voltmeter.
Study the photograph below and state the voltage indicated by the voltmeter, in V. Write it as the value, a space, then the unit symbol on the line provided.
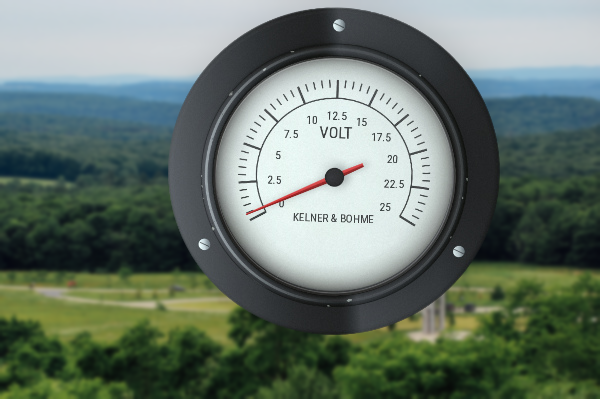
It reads 0.5 V
